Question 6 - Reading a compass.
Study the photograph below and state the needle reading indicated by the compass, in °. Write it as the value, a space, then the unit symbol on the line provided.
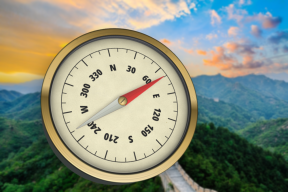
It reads 70 °
